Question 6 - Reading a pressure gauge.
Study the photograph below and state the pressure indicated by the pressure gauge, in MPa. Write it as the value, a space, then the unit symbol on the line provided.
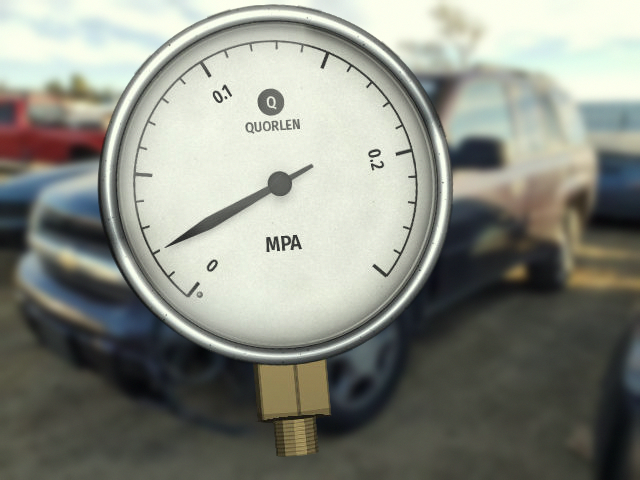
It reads 0.02 MPa
